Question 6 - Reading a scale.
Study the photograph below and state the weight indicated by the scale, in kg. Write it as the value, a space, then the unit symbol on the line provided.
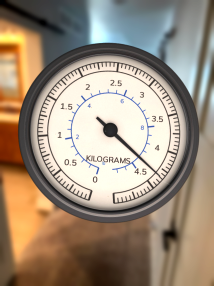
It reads 4.35 kg
